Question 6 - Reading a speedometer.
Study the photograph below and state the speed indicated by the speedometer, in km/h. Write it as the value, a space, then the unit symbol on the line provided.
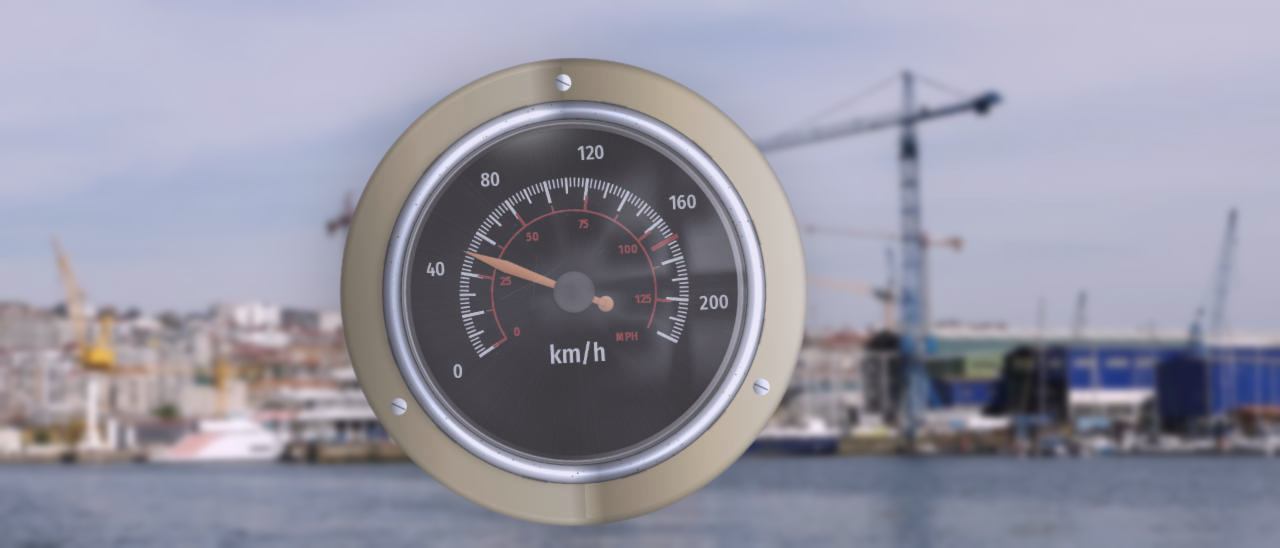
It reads 50 km/h
